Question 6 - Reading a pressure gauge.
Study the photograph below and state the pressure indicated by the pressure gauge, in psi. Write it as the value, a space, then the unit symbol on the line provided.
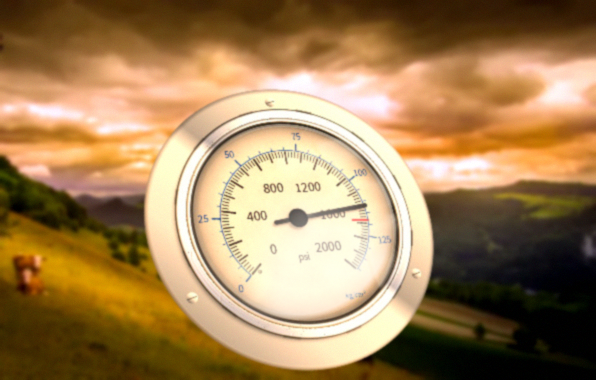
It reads 1600 psi
